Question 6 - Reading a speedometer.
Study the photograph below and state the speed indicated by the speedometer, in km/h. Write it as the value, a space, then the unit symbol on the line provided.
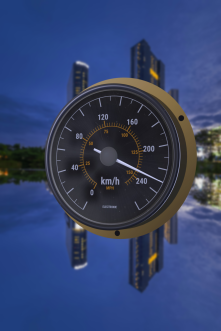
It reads 230 km/h
